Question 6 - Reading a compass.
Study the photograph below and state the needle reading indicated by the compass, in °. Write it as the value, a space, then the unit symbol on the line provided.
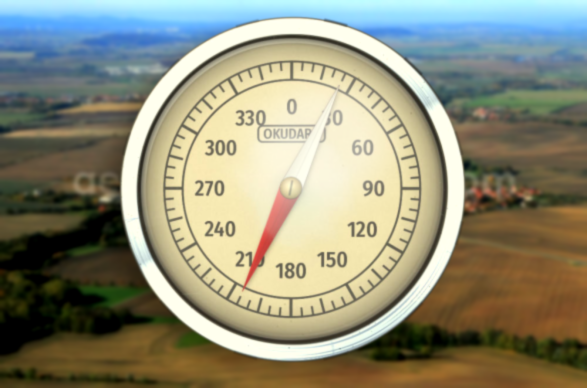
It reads 205 °
